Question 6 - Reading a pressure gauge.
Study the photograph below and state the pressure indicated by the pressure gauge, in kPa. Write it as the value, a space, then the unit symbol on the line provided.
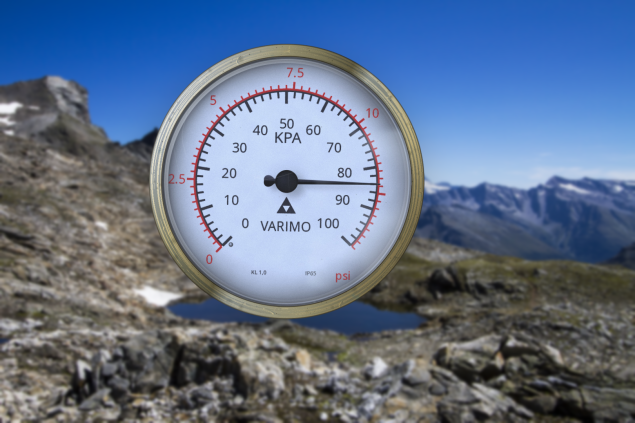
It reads 84 kPa
